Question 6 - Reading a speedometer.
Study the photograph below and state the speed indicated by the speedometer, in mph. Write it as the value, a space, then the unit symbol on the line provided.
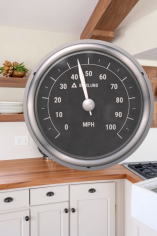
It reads 45 mph
